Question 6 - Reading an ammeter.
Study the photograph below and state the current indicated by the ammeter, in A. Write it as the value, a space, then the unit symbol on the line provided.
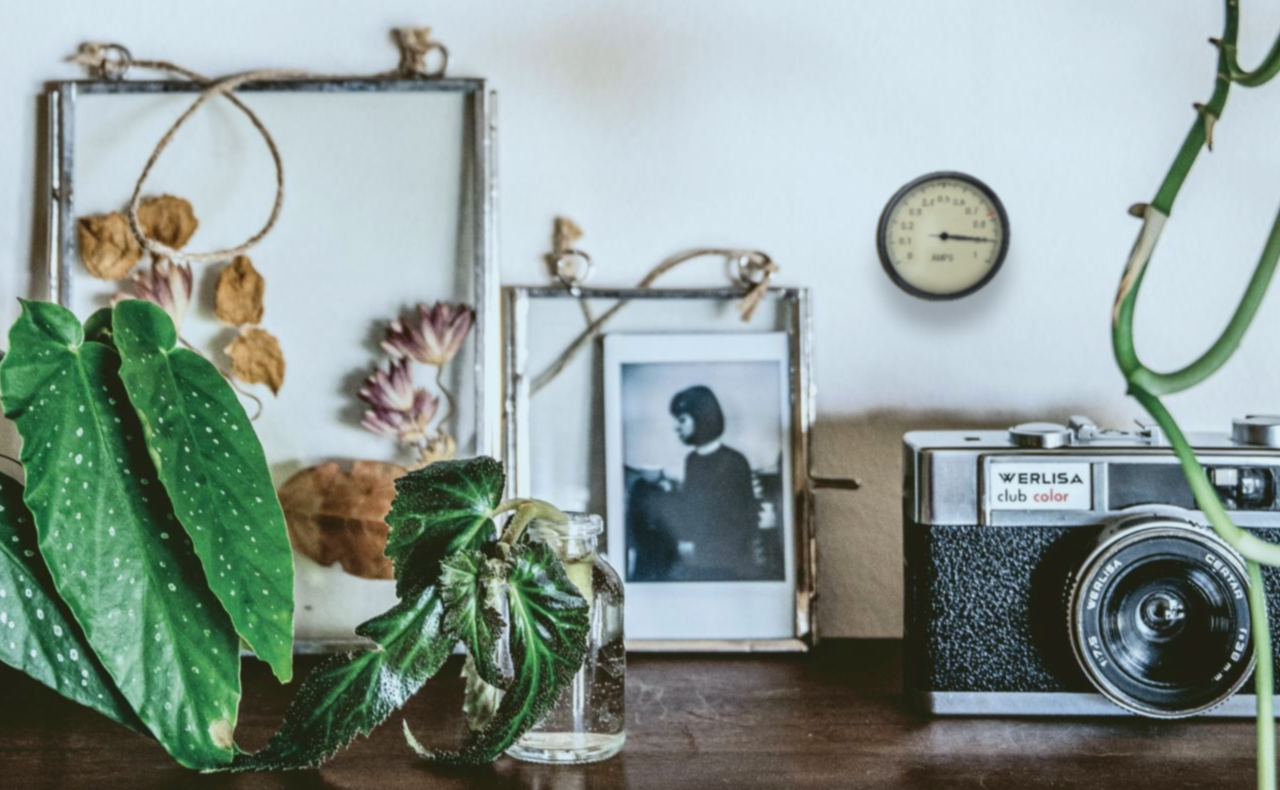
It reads 0.9 A
